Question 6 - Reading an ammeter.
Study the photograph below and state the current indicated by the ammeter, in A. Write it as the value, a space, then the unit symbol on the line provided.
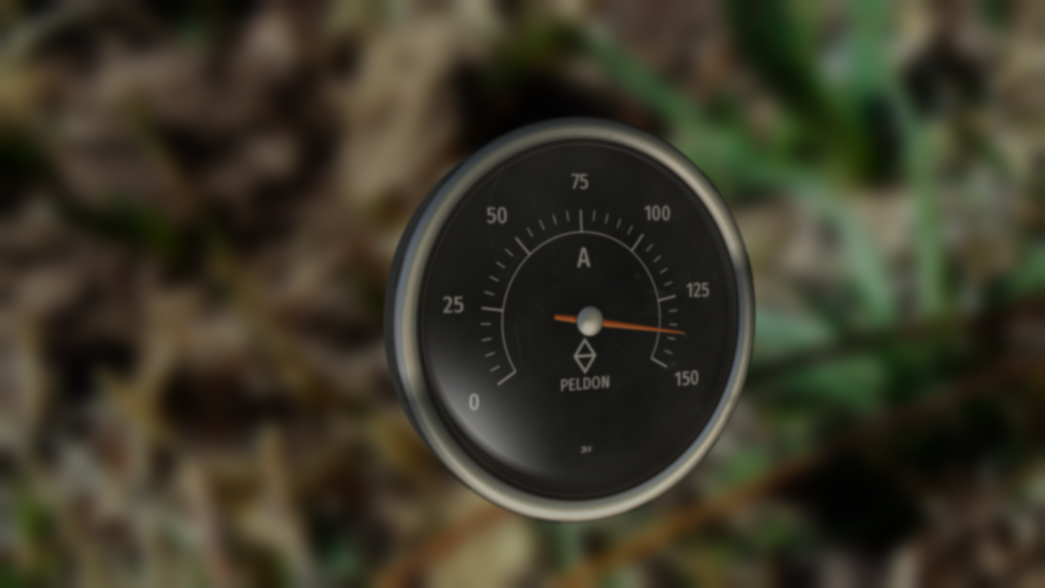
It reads 137.5 A
